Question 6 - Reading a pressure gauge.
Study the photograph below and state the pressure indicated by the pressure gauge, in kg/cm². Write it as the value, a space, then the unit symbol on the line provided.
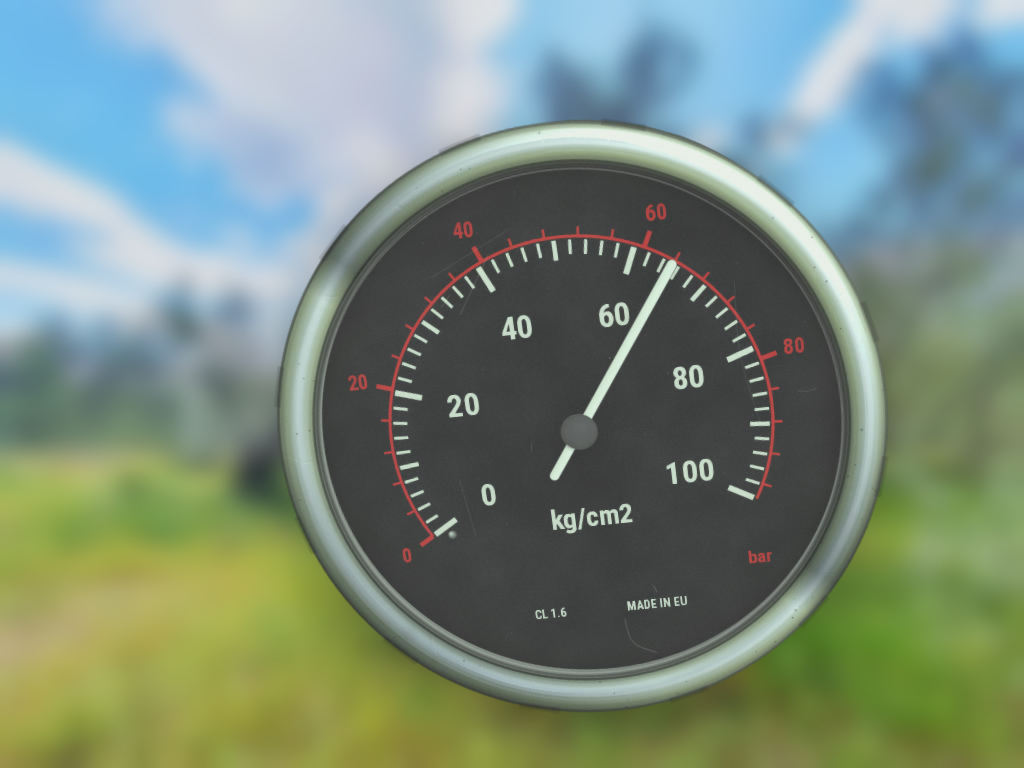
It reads 65 kg/cm²
